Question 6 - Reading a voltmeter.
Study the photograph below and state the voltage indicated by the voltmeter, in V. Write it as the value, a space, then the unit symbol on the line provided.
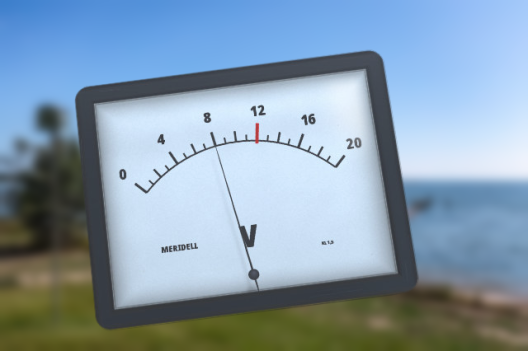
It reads 8 V
